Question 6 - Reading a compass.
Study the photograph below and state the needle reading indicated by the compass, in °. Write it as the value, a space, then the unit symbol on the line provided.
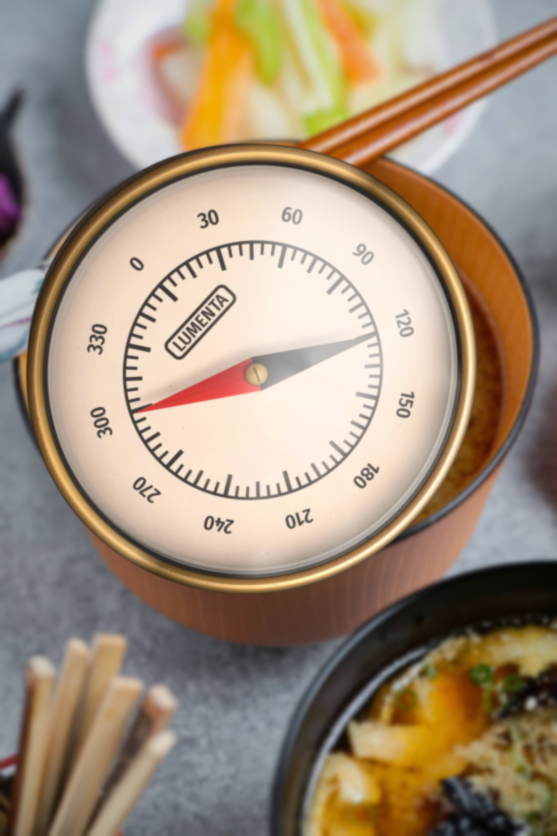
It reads 300 °
